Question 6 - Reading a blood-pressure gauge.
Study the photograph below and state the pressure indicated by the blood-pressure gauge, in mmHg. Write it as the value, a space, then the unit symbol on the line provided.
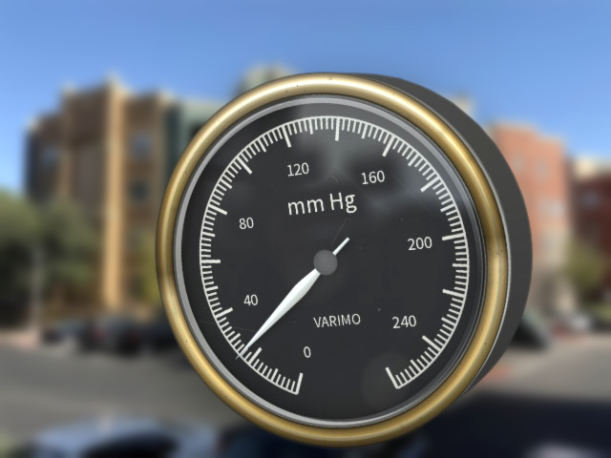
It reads 24 mmHg
